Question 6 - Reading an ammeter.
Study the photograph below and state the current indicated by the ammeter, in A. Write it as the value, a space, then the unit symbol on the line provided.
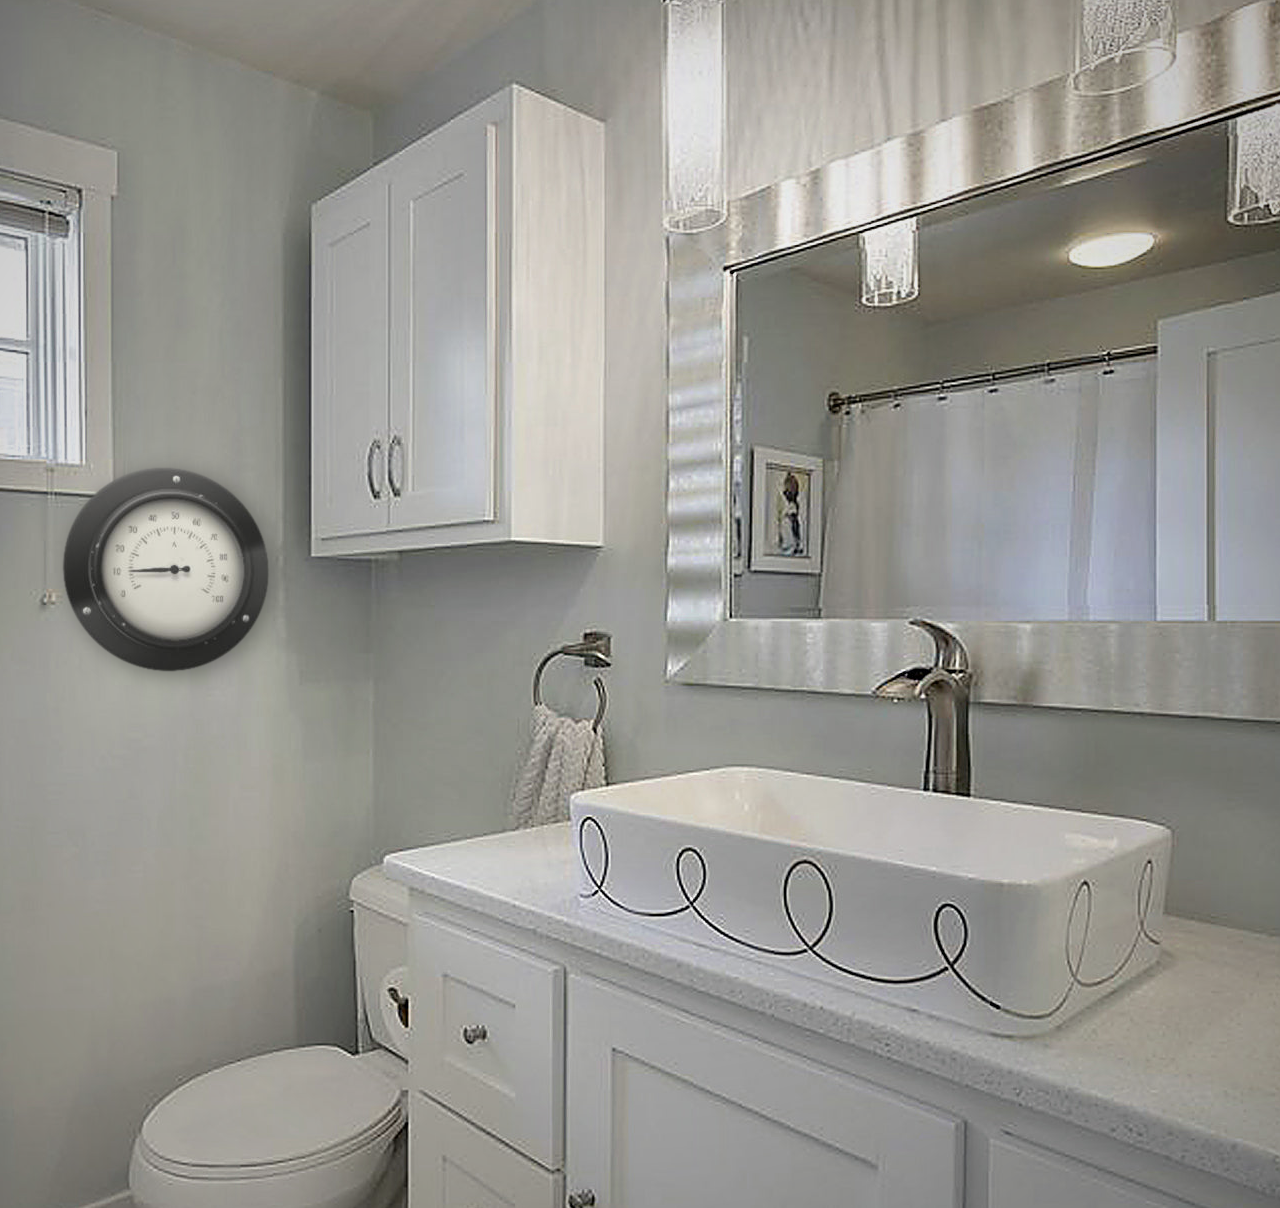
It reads 10 A
